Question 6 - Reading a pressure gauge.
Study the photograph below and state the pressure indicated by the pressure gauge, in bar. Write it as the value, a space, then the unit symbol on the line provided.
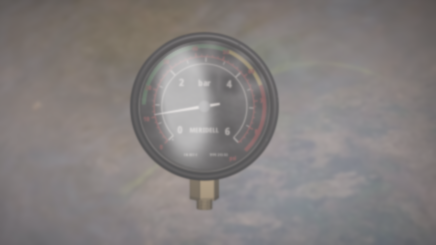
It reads 0.75 bar
